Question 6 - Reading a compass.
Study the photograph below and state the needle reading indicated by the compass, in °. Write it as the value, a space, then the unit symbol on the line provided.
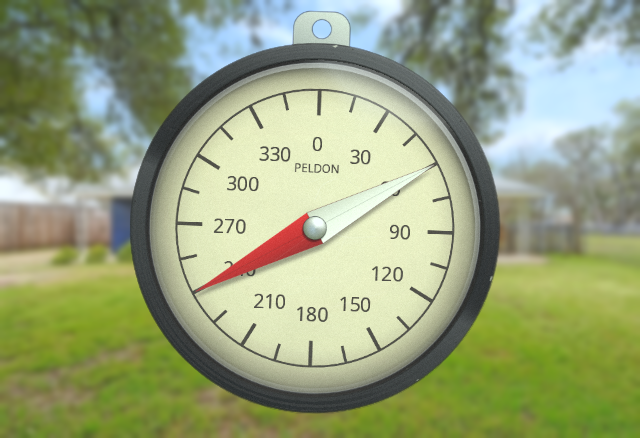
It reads 240 °
